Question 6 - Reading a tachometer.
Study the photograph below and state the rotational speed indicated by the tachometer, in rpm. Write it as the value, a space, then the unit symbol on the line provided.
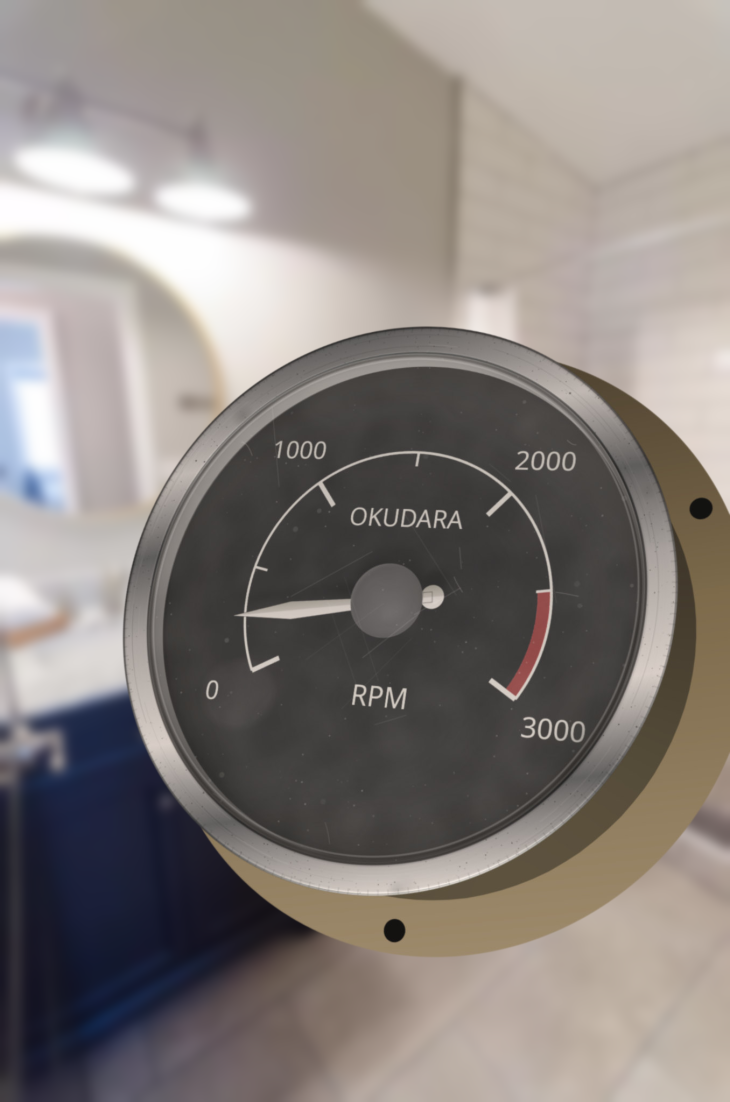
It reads 250 rpm
